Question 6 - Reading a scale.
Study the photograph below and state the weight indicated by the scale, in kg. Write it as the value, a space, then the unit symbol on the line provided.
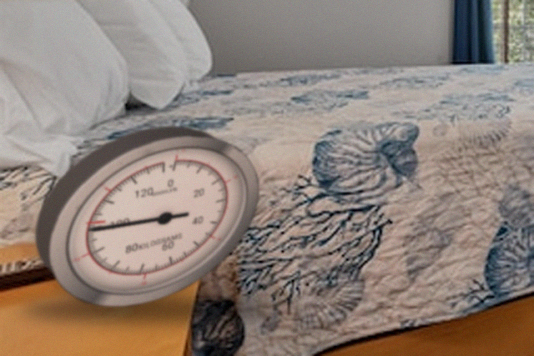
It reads 100 kg
